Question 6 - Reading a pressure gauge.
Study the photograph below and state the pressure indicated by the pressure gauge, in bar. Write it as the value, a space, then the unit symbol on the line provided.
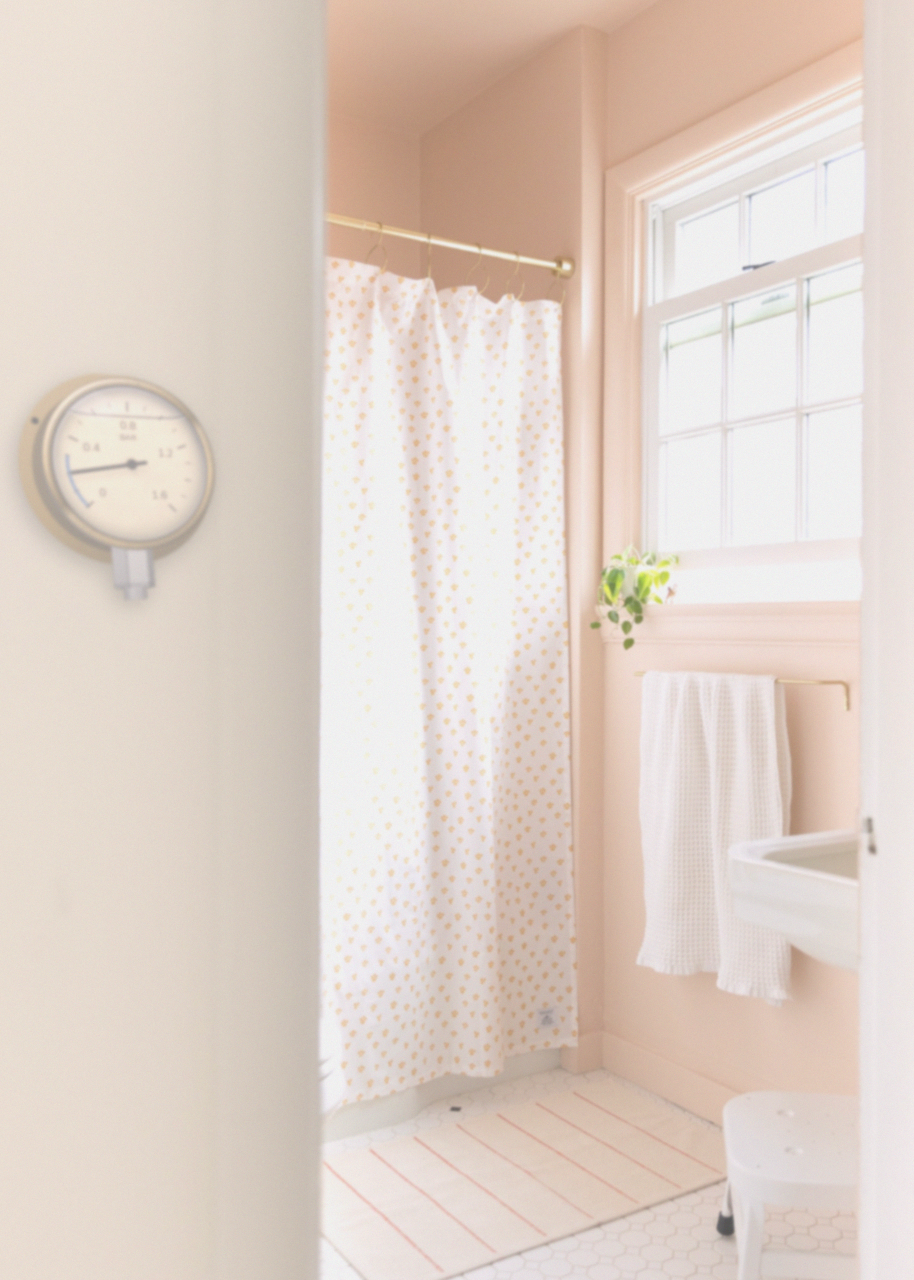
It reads 0.2 bar
